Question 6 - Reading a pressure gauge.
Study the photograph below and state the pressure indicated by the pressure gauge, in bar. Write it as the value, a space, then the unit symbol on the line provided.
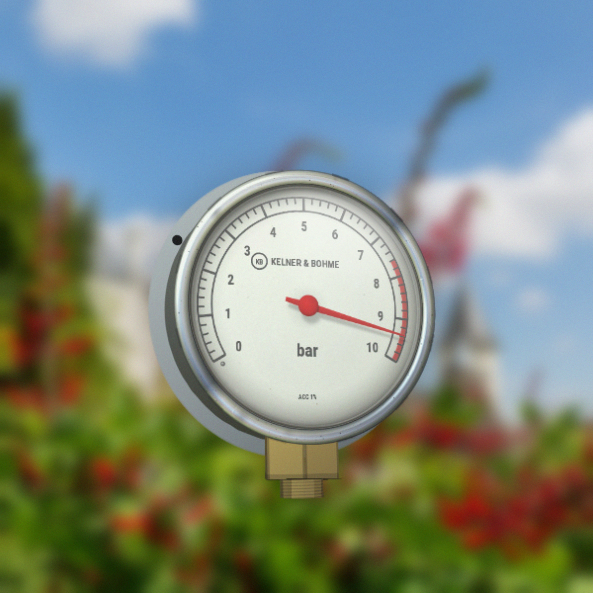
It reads 9.4 bar
